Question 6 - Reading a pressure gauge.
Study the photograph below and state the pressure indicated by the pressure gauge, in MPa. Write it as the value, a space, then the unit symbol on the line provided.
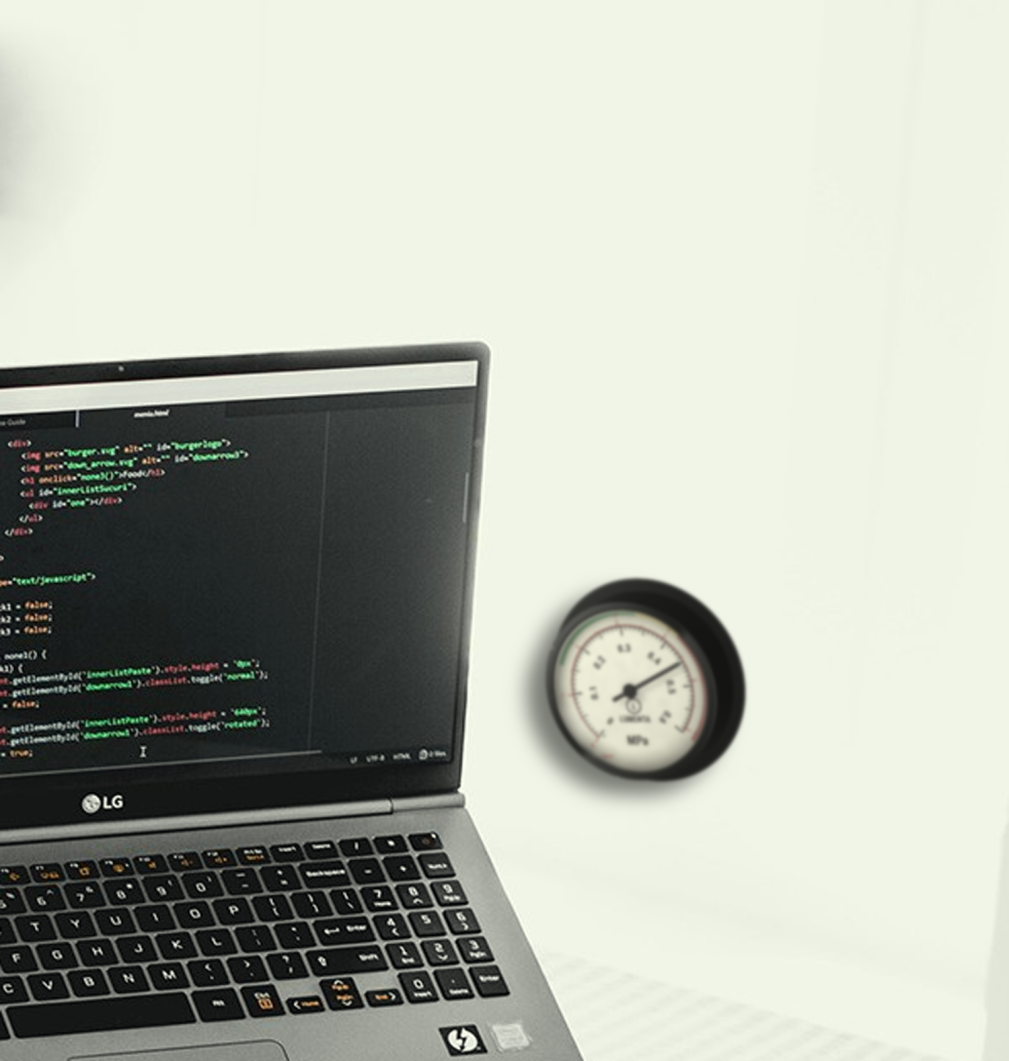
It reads 0.45 MPa
